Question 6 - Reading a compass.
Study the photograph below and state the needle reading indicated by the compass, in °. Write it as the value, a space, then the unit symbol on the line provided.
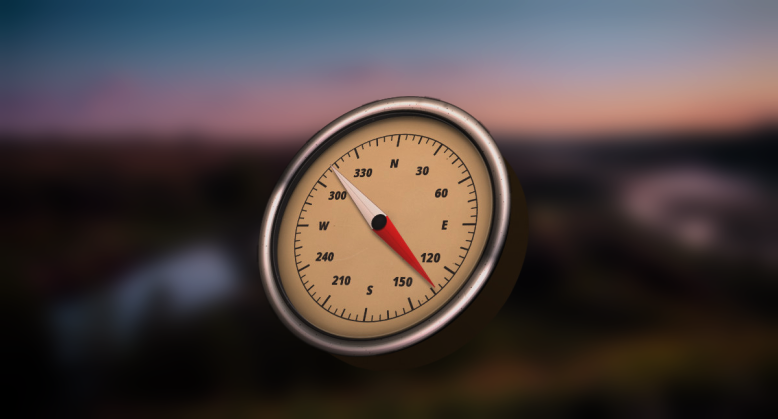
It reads 132.5 °
